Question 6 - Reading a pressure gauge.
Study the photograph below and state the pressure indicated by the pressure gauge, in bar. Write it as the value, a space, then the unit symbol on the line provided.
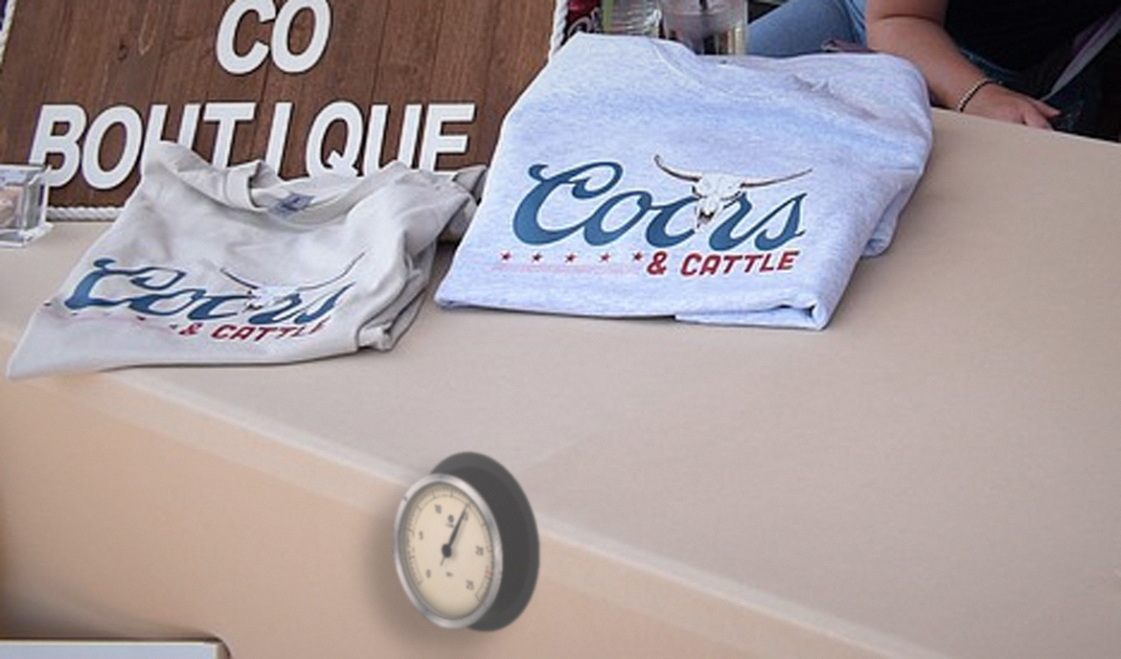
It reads 15 bar
